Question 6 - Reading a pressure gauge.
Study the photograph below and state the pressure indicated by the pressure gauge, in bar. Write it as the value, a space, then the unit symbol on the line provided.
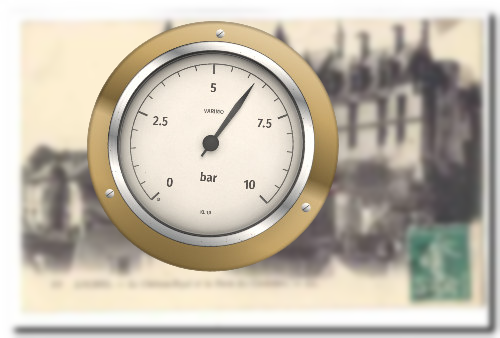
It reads 6.25 bar
